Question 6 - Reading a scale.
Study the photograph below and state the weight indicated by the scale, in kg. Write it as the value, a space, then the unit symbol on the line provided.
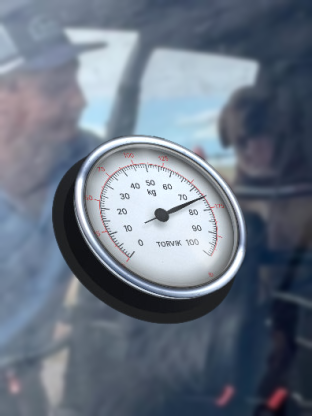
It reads 75 kg
